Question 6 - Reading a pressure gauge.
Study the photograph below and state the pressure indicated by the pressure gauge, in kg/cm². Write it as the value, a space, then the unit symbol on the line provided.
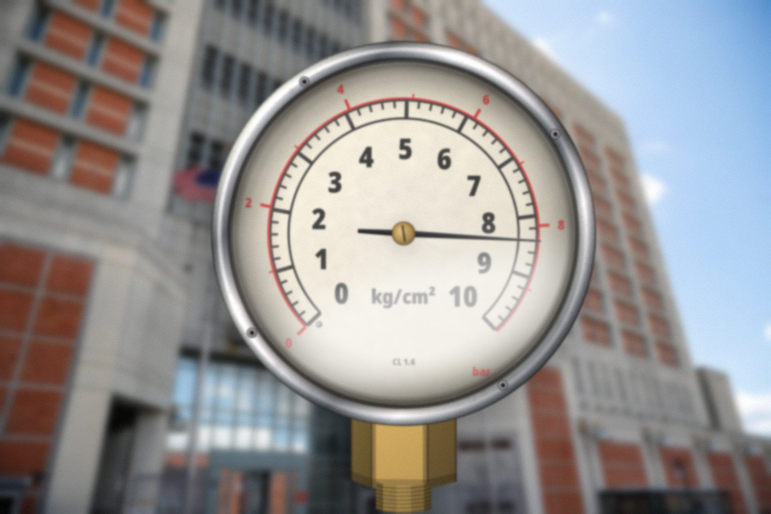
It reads 8.4 kg/cm²
